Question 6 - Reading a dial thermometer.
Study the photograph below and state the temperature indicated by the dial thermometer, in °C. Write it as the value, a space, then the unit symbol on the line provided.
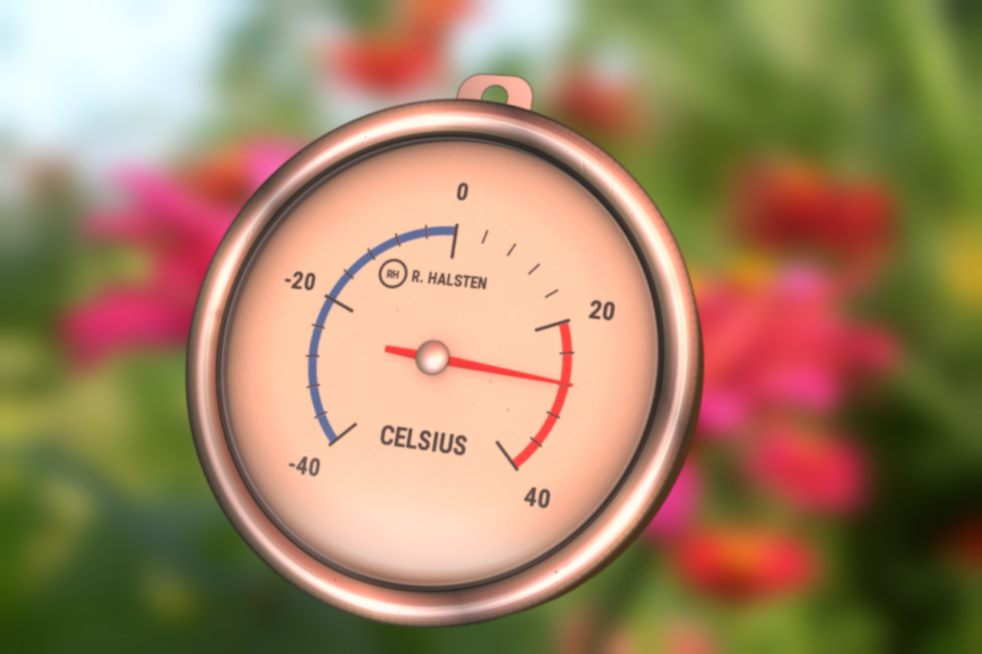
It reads 28 °C
